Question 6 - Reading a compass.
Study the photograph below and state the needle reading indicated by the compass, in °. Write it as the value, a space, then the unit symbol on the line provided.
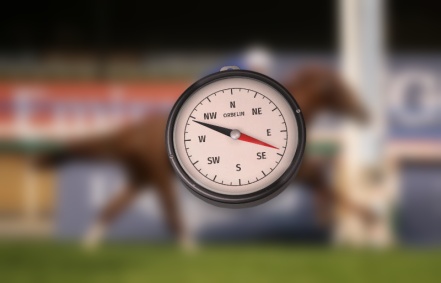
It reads 115 °
